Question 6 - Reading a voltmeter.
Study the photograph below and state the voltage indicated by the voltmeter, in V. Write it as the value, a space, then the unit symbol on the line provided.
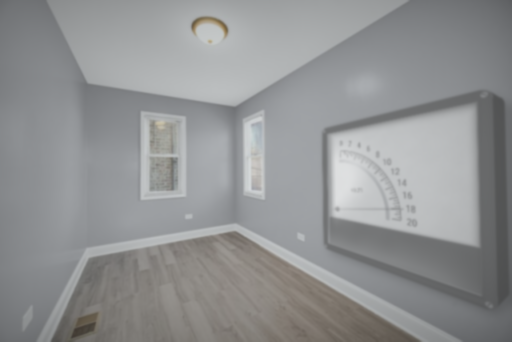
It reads 18 V
